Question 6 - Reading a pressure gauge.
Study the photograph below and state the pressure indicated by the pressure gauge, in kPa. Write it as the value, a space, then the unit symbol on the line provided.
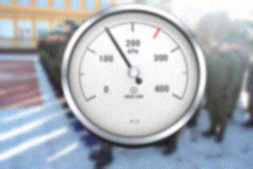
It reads 150 kPa
